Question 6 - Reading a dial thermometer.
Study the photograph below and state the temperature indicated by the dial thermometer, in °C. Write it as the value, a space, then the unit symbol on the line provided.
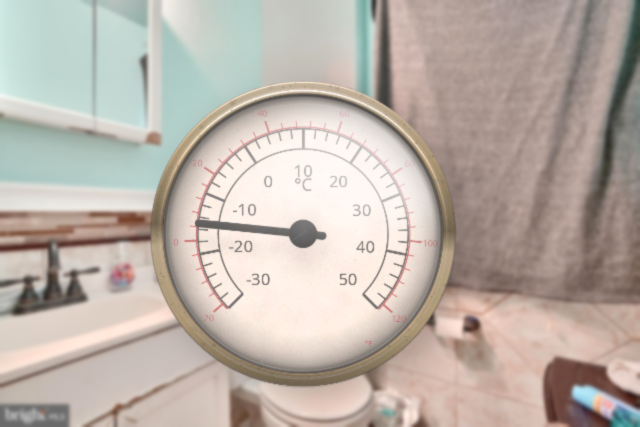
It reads -15 °C
